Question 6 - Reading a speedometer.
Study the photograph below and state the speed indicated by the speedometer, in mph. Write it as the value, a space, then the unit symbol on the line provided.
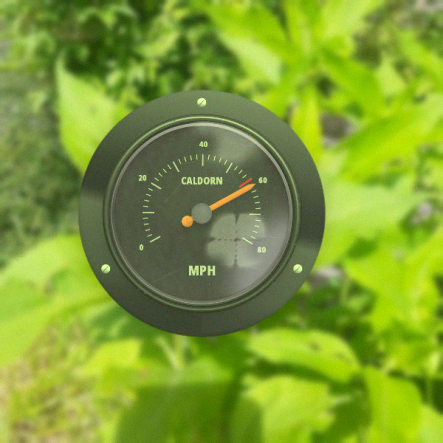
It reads 60 mph
